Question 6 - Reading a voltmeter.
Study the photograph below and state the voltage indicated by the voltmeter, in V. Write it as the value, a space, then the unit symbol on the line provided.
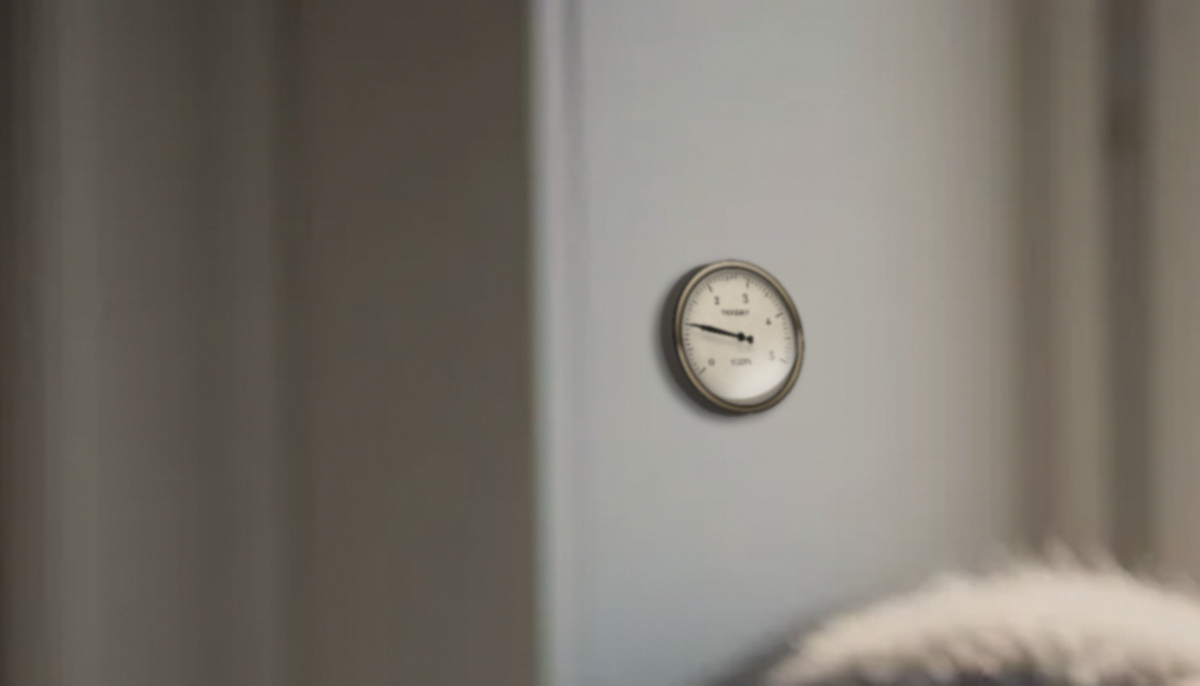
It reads 1 V
